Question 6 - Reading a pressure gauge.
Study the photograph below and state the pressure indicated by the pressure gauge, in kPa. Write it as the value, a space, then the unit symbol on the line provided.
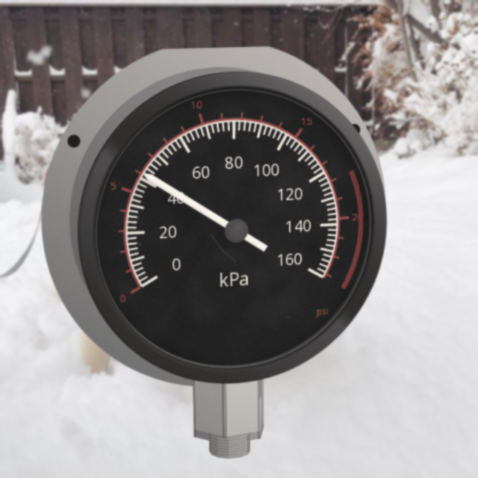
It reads 42 kPa
